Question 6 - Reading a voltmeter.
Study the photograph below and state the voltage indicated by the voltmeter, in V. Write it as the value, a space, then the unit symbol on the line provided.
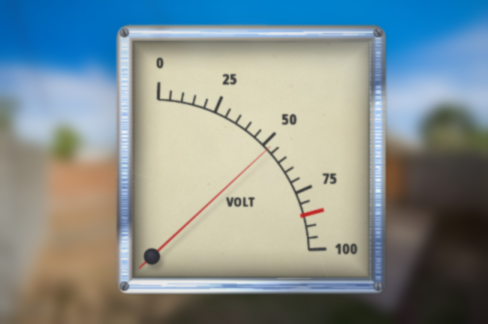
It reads 52.5 V
